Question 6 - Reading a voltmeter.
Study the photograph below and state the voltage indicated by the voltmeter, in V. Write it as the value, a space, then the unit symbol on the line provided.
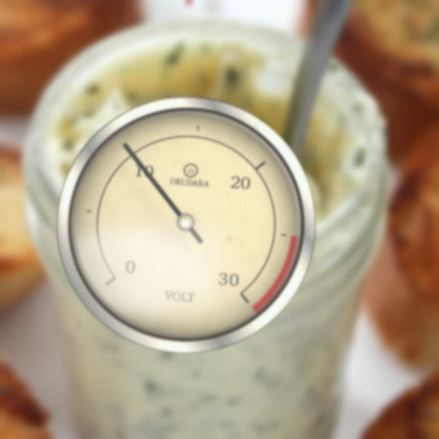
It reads 10 V
